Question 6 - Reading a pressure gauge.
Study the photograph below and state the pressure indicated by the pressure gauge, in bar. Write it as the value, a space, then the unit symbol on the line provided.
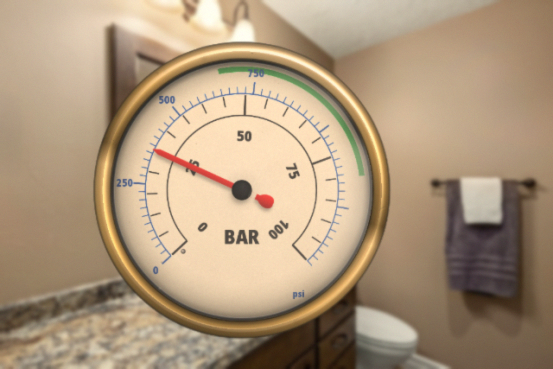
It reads 25 bar
